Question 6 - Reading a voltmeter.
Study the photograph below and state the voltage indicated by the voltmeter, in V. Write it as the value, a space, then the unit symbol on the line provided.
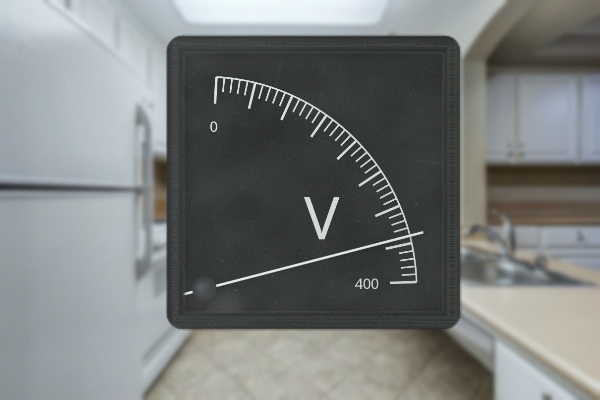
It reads 340 V
